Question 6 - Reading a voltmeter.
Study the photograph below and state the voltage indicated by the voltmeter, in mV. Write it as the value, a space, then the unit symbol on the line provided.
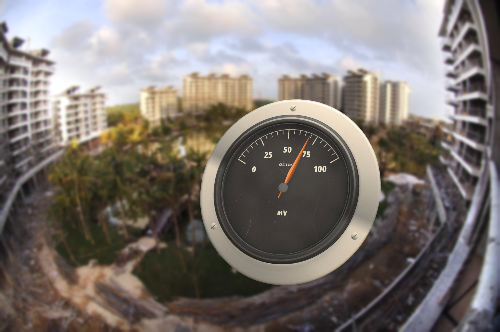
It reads 70 mV
